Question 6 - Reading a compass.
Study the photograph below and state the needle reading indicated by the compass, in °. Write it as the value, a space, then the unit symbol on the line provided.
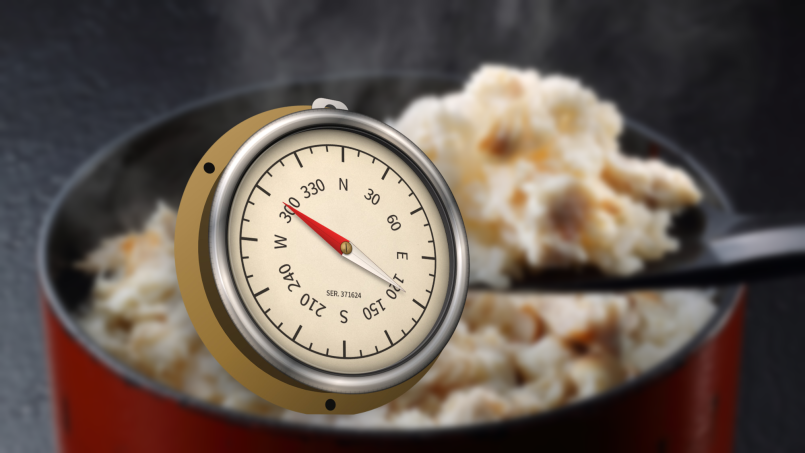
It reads 300 °
